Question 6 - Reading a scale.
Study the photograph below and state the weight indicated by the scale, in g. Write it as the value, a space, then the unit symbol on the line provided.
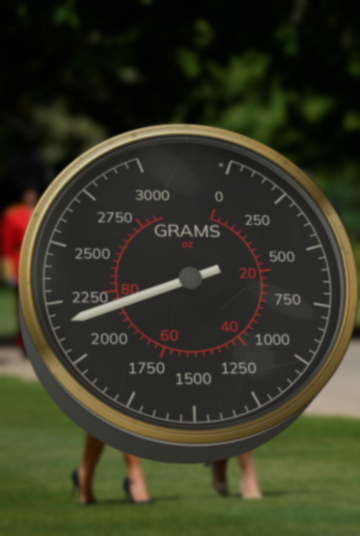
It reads 2150 g
